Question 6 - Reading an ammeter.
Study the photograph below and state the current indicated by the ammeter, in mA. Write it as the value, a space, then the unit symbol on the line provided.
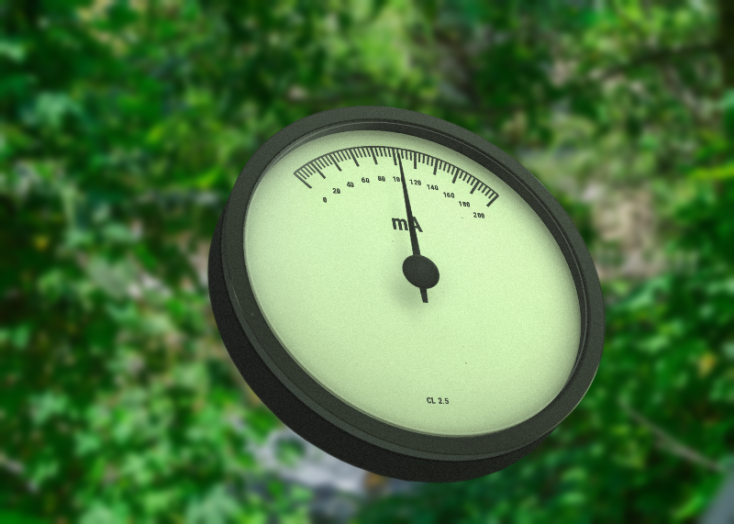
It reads 100 mA
